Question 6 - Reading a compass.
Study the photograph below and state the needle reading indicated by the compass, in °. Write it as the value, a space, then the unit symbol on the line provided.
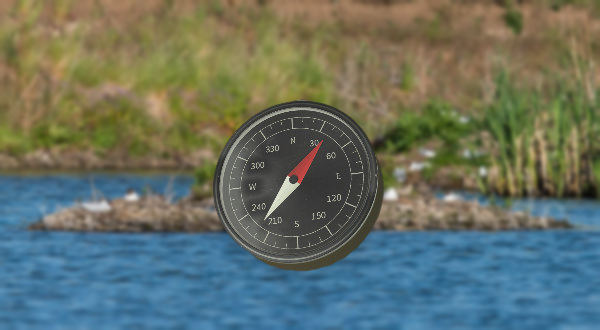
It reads 40 °
